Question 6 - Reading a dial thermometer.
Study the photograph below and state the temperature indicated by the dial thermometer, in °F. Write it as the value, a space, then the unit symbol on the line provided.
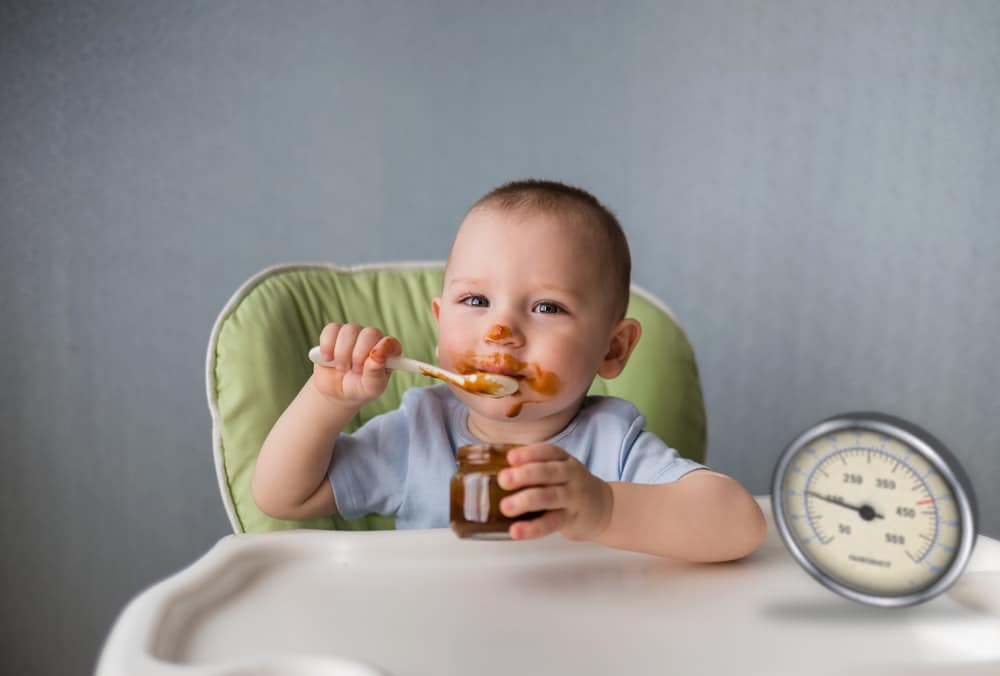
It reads 150 °F
